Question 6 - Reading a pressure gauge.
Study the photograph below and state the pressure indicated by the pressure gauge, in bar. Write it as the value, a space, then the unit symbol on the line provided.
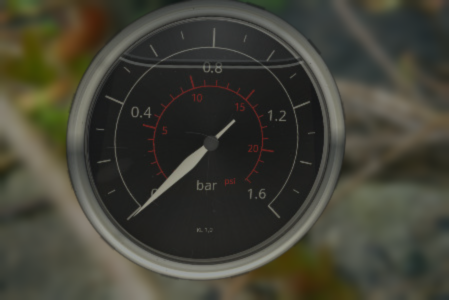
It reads 0 bar
